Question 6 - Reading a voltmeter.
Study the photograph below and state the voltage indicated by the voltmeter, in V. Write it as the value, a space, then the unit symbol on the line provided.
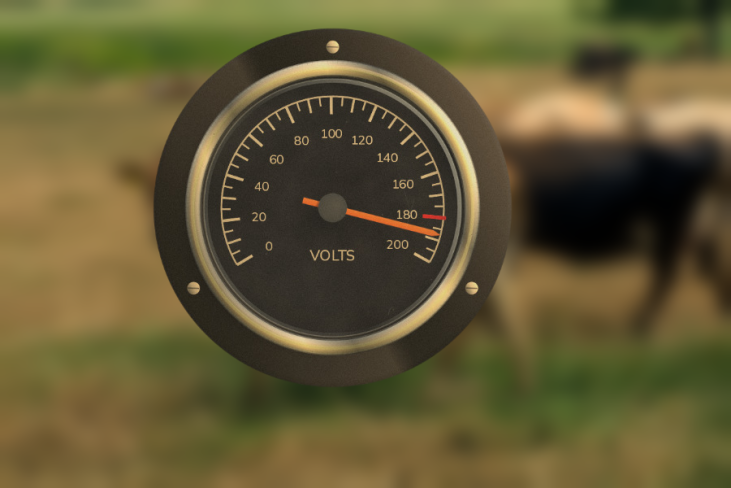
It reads 187.5 V
